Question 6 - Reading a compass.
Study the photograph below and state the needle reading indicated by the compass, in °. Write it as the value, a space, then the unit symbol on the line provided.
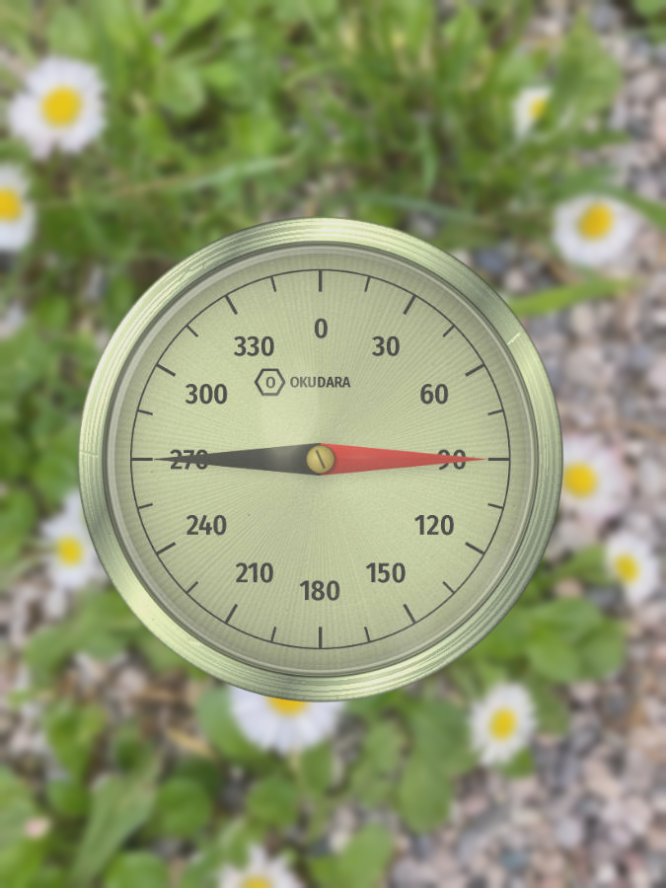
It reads 90 °
